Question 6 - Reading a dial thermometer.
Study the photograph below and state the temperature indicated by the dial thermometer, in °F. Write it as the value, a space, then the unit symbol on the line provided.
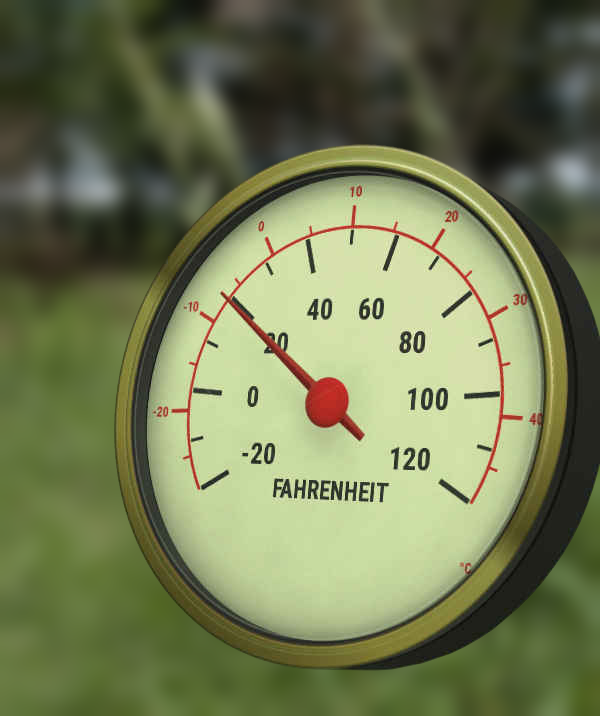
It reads 20 °F
